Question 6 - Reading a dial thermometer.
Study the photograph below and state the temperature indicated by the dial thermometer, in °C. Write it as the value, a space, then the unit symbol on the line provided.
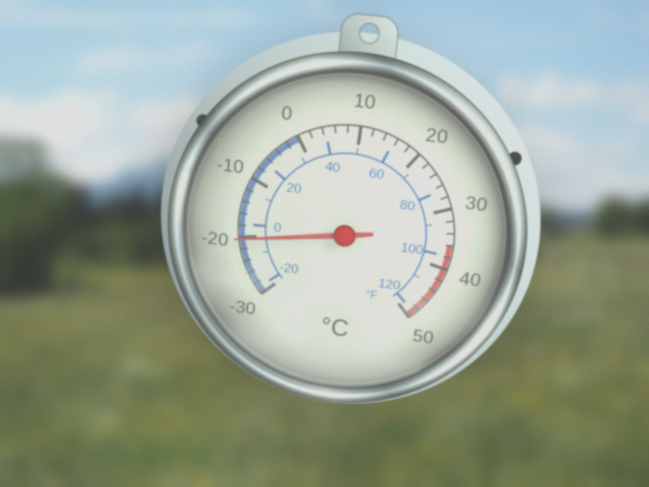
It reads -20 °C
